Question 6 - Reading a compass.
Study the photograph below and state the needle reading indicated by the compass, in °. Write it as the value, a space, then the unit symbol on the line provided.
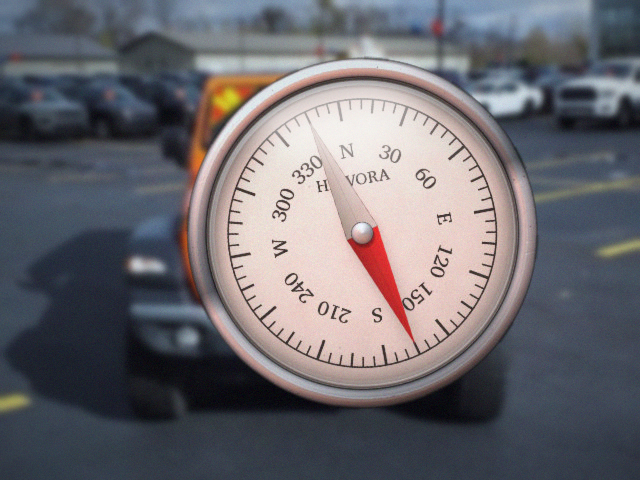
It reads 165 °
